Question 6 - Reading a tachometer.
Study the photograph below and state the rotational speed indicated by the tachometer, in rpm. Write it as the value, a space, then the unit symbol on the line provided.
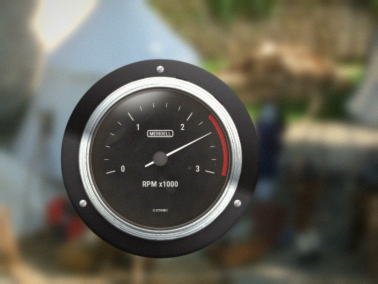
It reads 2400 rpm
